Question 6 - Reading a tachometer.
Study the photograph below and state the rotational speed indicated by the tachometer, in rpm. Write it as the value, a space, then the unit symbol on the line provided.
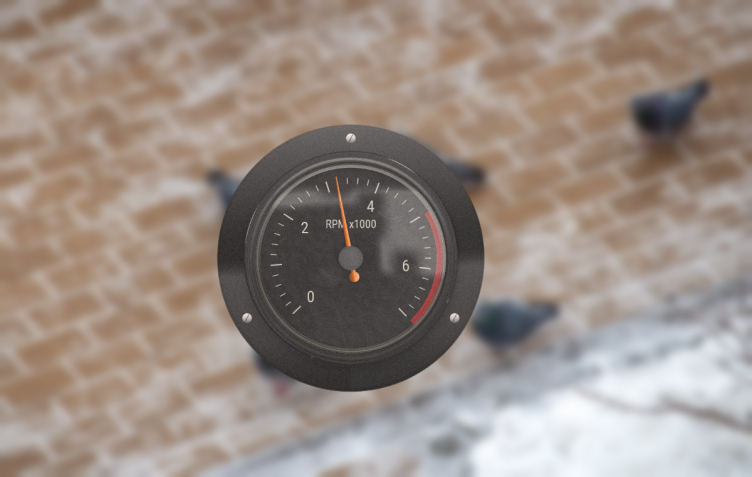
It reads 3200 rpm
